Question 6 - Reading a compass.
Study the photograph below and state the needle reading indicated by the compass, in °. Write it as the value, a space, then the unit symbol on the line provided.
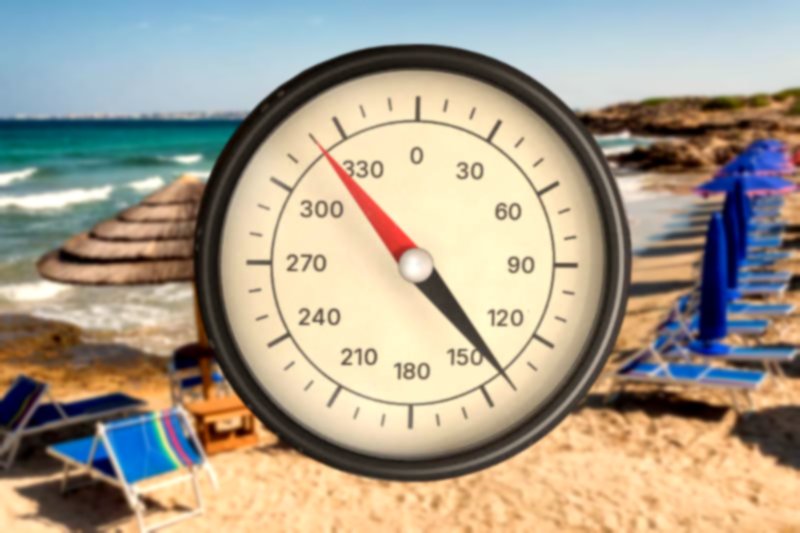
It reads 320 °
